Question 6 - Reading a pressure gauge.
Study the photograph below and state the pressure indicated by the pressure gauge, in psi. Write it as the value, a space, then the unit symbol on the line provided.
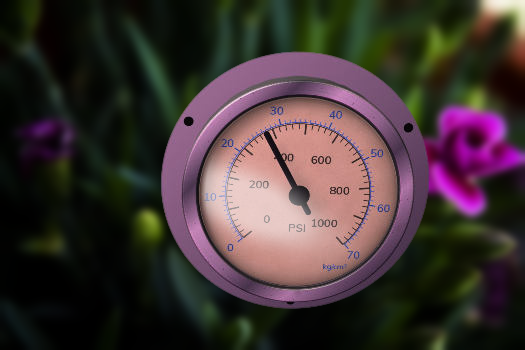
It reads 380 psi
